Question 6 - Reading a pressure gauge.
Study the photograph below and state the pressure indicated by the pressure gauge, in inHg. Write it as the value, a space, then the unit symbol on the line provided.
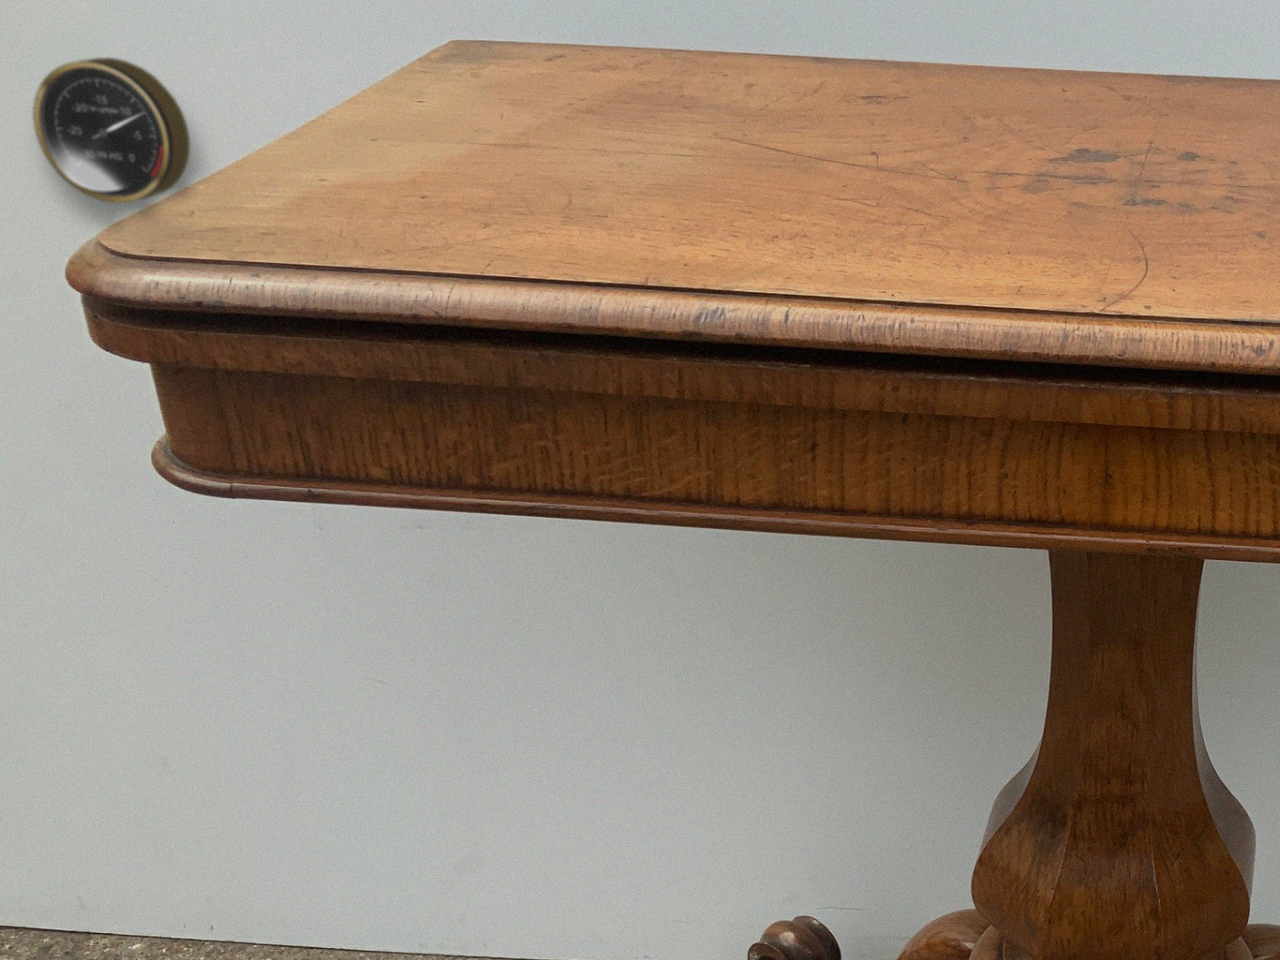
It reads -8 inHg
